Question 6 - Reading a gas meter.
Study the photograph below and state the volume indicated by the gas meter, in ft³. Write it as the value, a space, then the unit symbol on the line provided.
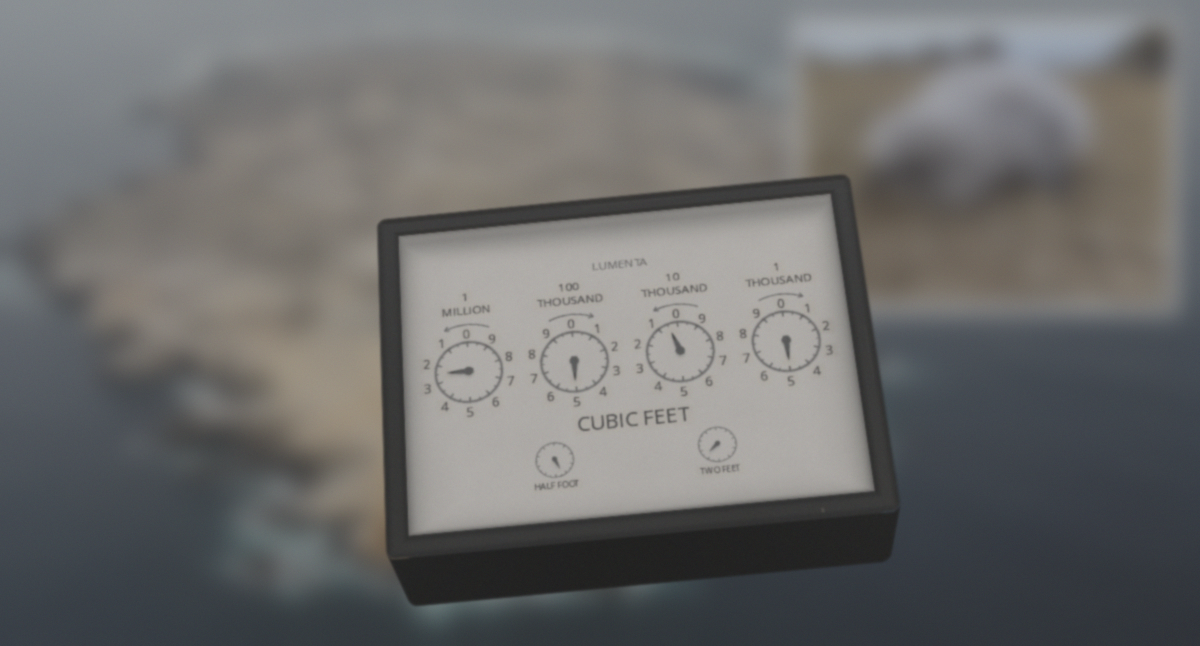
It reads 250500 ft³
